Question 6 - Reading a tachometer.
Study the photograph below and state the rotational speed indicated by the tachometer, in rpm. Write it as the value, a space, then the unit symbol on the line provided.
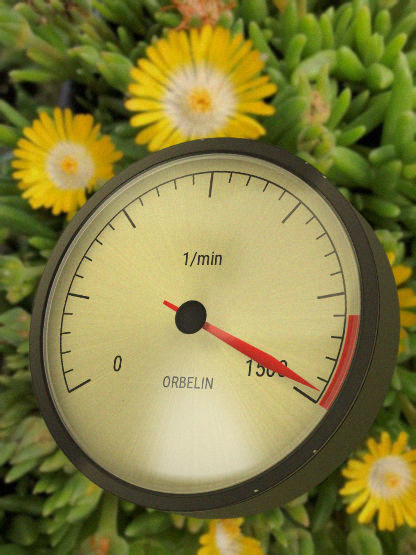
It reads 1475 rpm
